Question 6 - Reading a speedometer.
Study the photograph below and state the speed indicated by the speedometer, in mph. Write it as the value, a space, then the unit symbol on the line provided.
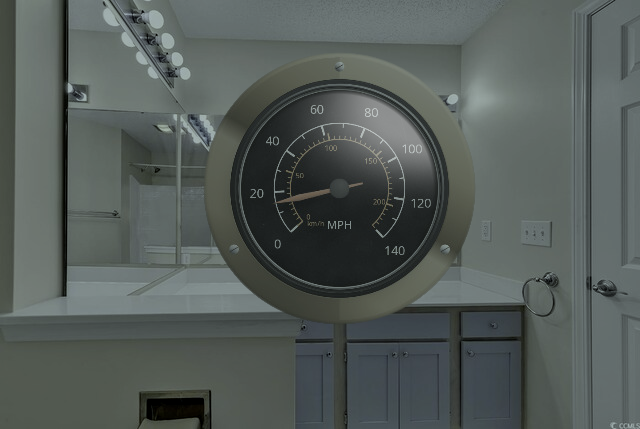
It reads 15 mph
